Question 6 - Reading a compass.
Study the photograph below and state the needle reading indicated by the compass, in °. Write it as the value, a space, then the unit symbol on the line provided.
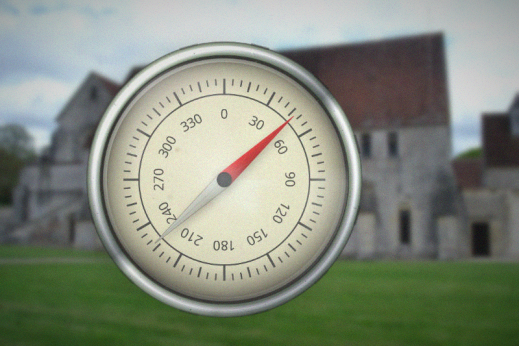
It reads 47.5 °
